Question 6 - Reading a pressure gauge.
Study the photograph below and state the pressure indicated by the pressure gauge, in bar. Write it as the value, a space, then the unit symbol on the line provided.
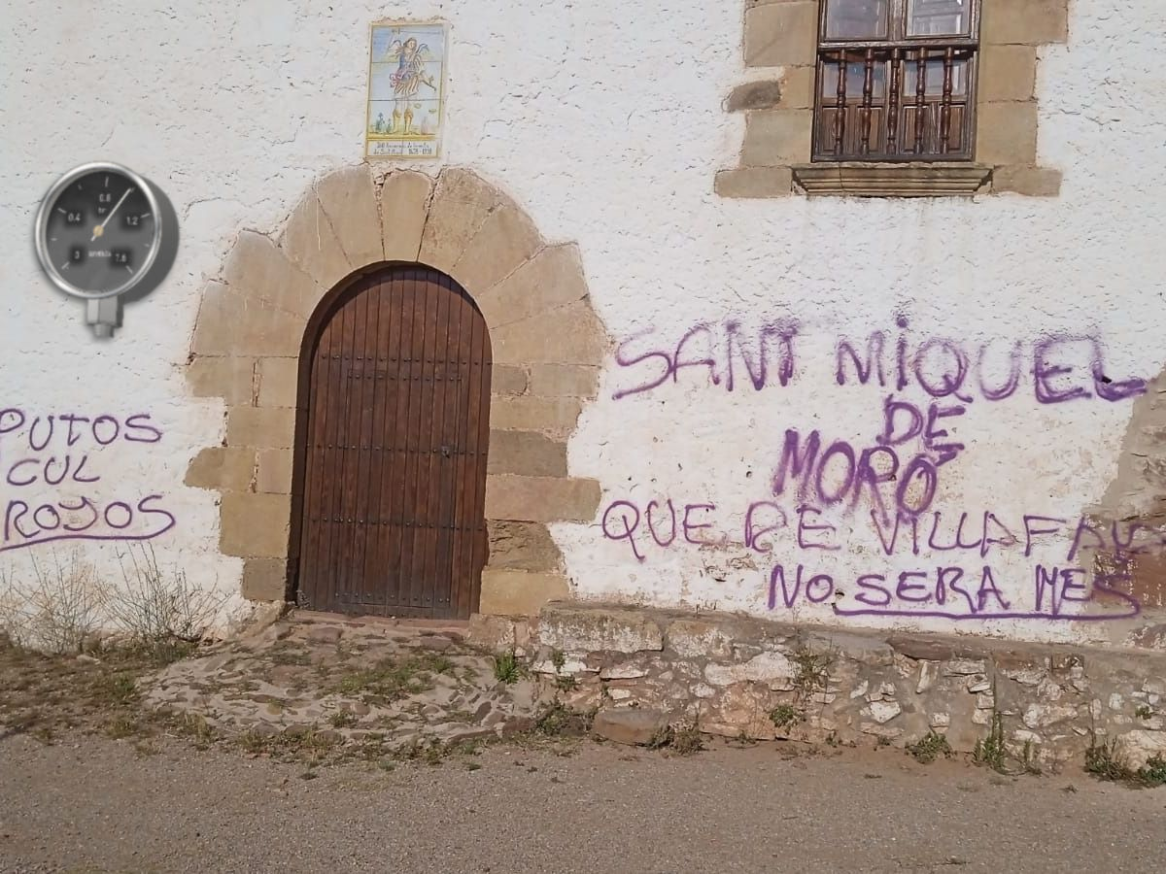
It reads 1 bar
